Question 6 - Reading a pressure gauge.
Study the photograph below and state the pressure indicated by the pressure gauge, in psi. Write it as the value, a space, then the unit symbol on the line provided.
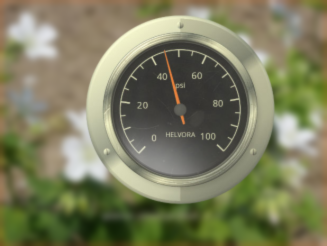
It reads 45 psi
